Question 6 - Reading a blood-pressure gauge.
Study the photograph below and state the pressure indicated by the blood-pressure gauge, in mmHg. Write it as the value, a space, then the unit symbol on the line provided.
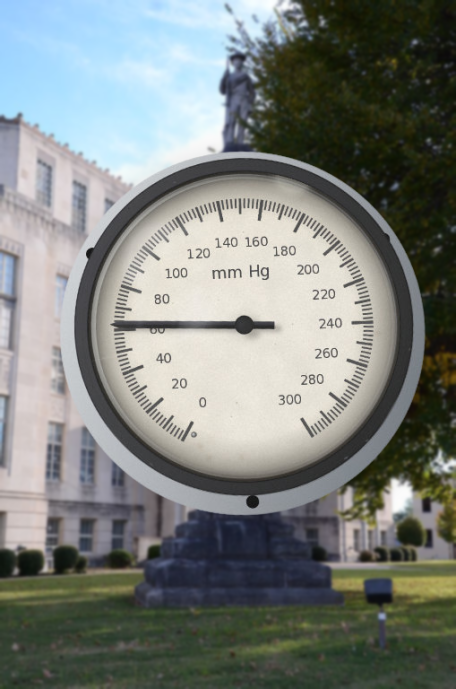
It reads 62 mmHg
